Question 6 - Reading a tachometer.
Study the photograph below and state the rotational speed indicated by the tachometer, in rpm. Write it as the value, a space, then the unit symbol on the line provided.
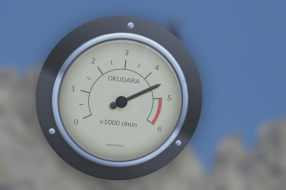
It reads 4500 rpm
